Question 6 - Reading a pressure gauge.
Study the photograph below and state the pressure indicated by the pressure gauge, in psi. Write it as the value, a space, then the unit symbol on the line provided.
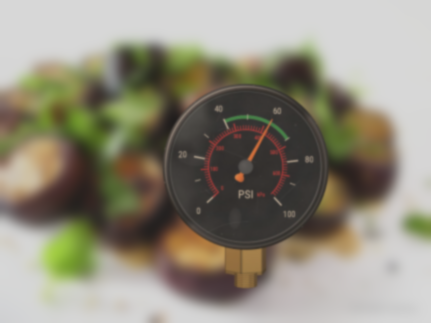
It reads 60 psi
